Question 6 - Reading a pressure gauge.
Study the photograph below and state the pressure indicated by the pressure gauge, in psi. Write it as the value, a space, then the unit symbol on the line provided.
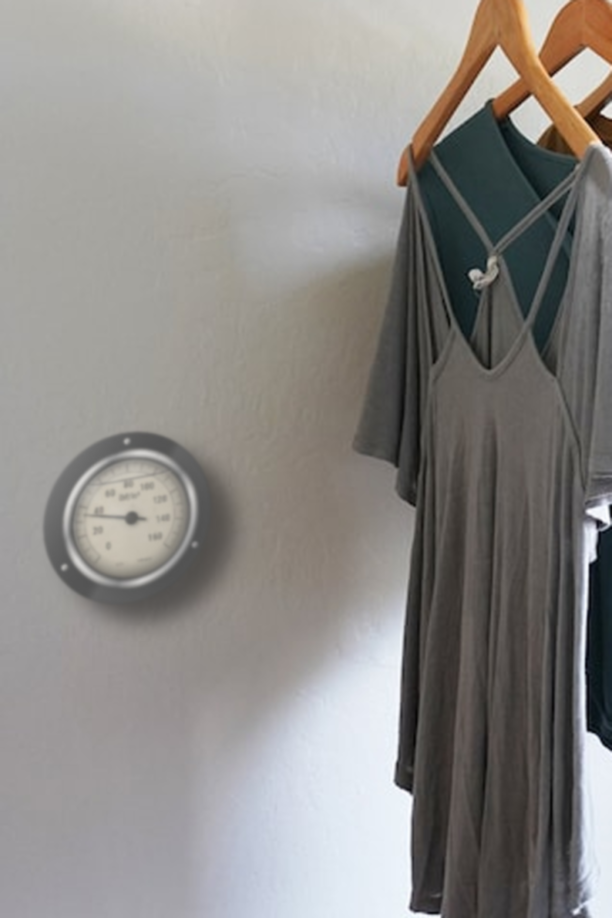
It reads 35 psi
